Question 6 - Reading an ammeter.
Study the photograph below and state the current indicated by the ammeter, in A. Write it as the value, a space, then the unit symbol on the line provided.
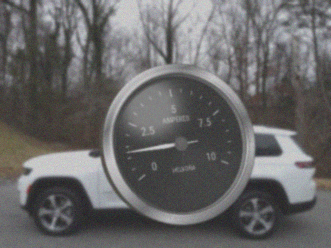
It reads 1.25 A
